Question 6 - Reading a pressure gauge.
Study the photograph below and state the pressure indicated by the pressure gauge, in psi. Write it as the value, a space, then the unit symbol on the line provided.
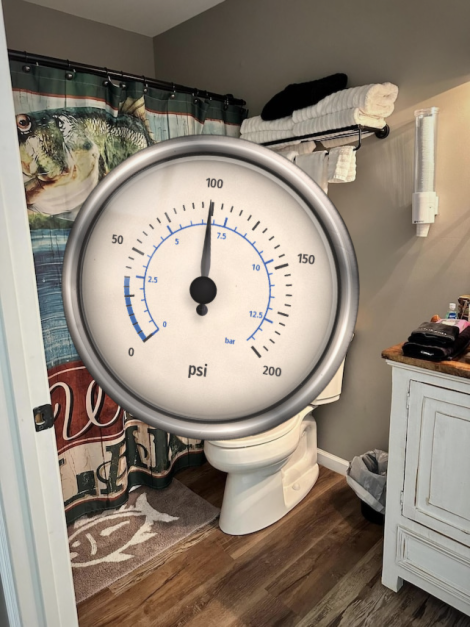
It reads 100 psi
